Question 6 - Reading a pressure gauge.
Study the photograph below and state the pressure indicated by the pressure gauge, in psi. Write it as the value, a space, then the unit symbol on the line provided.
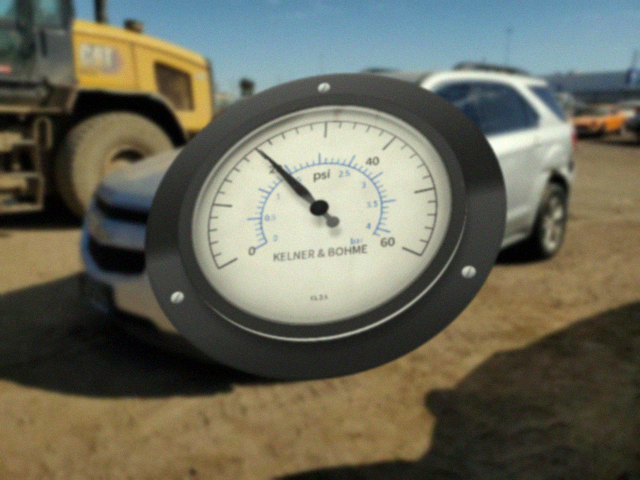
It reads 20 psi
